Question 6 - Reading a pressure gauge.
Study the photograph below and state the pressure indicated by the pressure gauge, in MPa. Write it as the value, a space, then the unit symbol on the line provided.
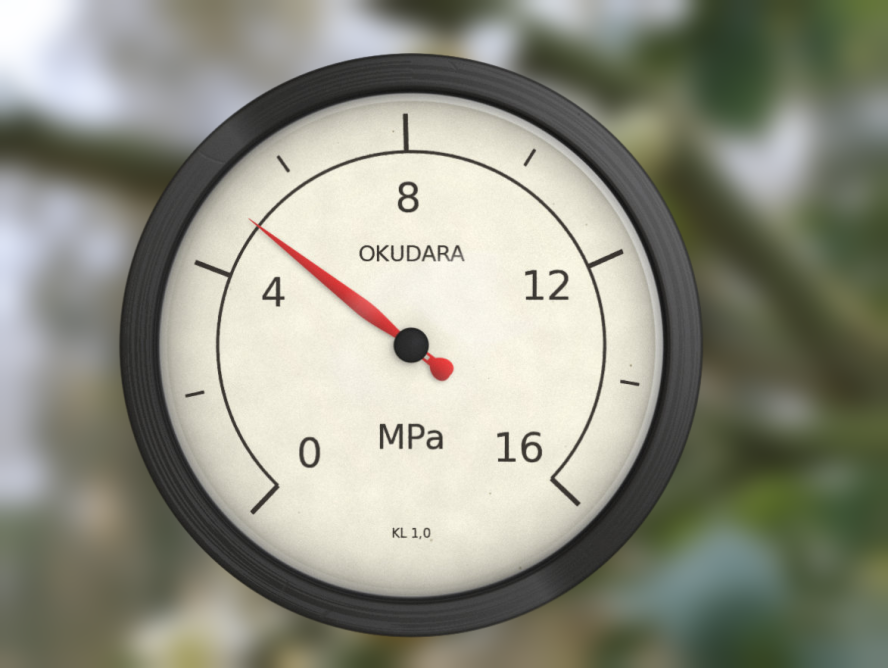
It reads 5 MPa
